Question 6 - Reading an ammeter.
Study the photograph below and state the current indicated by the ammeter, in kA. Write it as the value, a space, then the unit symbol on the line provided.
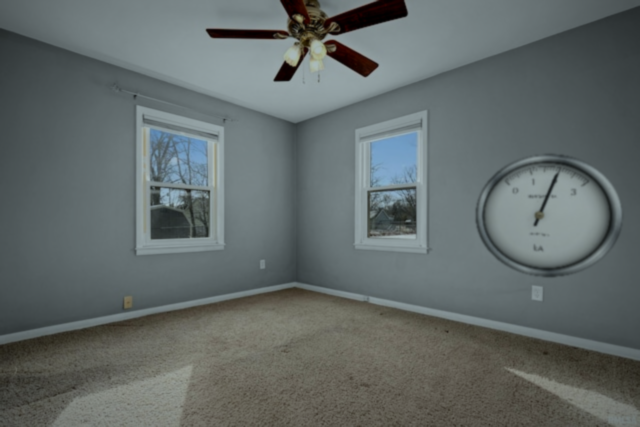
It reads 2 kA
